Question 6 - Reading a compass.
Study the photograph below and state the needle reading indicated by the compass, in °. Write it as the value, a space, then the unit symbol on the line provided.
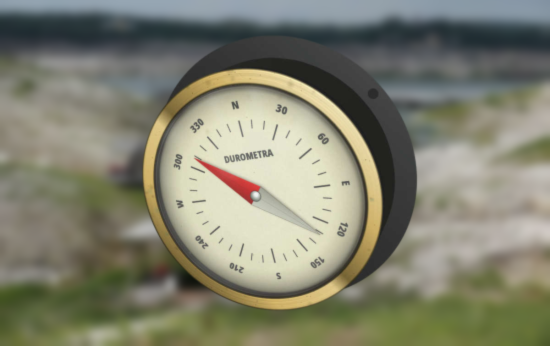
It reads 310 °
